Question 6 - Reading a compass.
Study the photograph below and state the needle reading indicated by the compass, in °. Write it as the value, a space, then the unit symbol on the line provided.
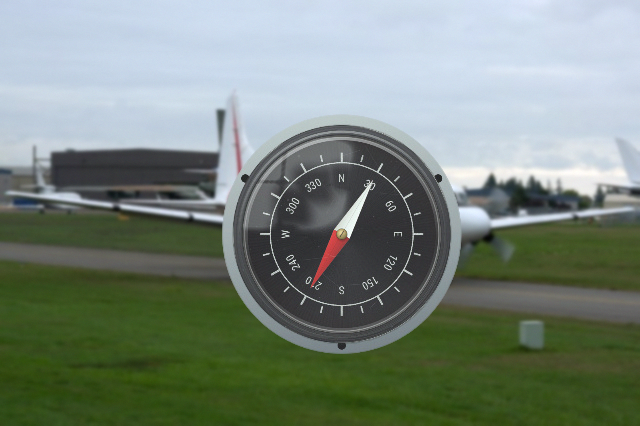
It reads 210 °
